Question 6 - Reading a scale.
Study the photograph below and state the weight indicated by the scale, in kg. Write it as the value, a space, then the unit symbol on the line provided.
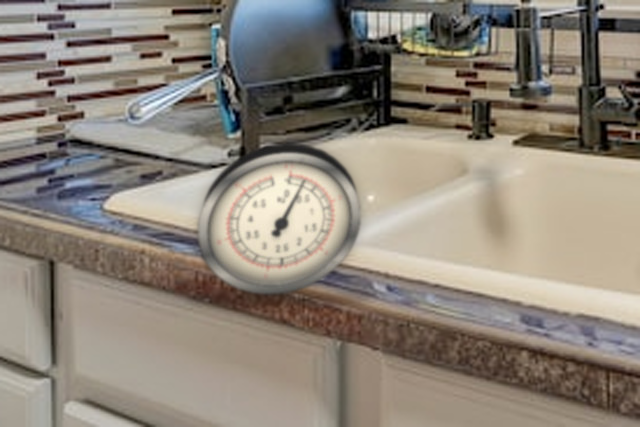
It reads 0.25 kg
